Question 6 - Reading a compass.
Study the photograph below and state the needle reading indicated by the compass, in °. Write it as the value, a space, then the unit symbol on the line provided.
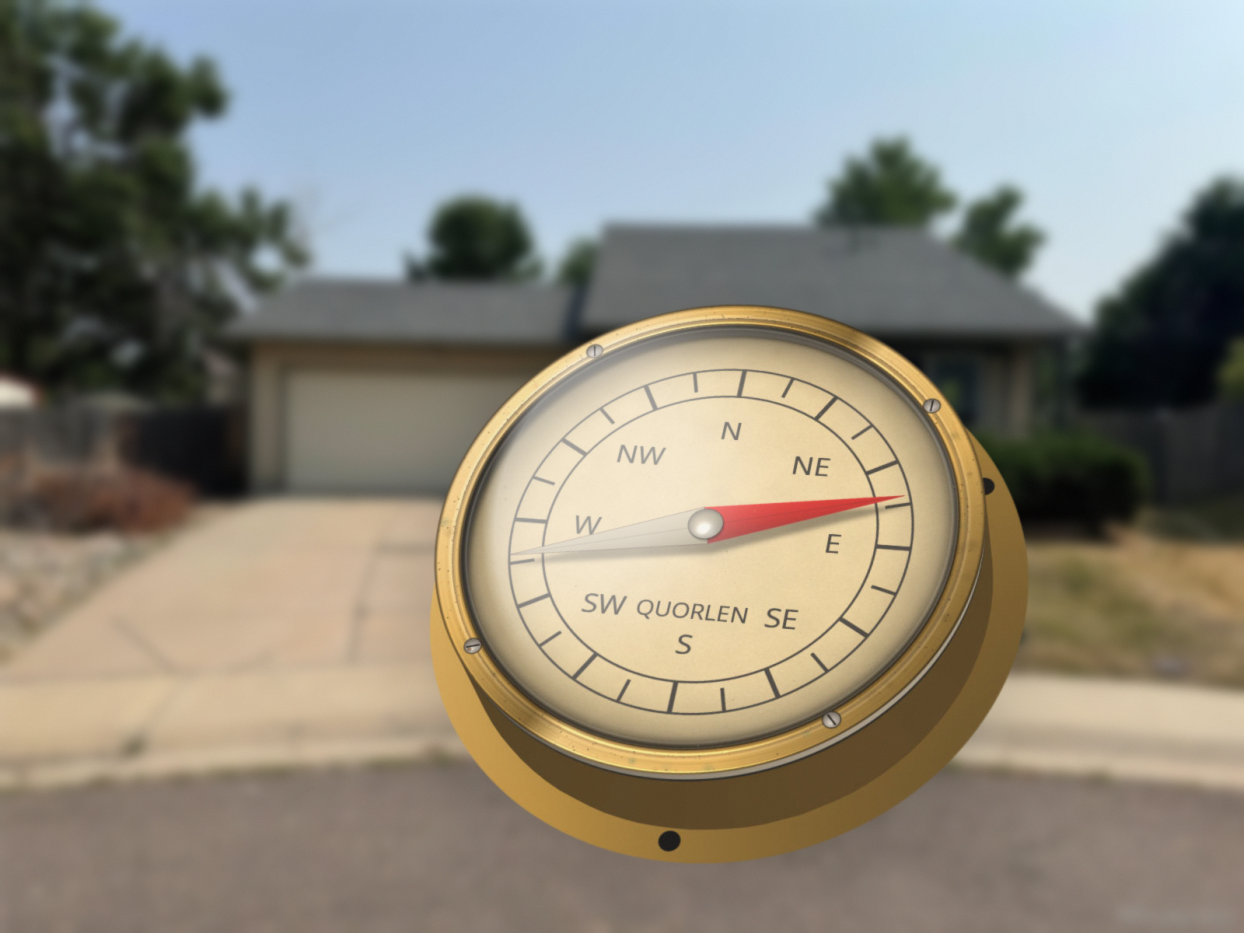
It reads 75 °
